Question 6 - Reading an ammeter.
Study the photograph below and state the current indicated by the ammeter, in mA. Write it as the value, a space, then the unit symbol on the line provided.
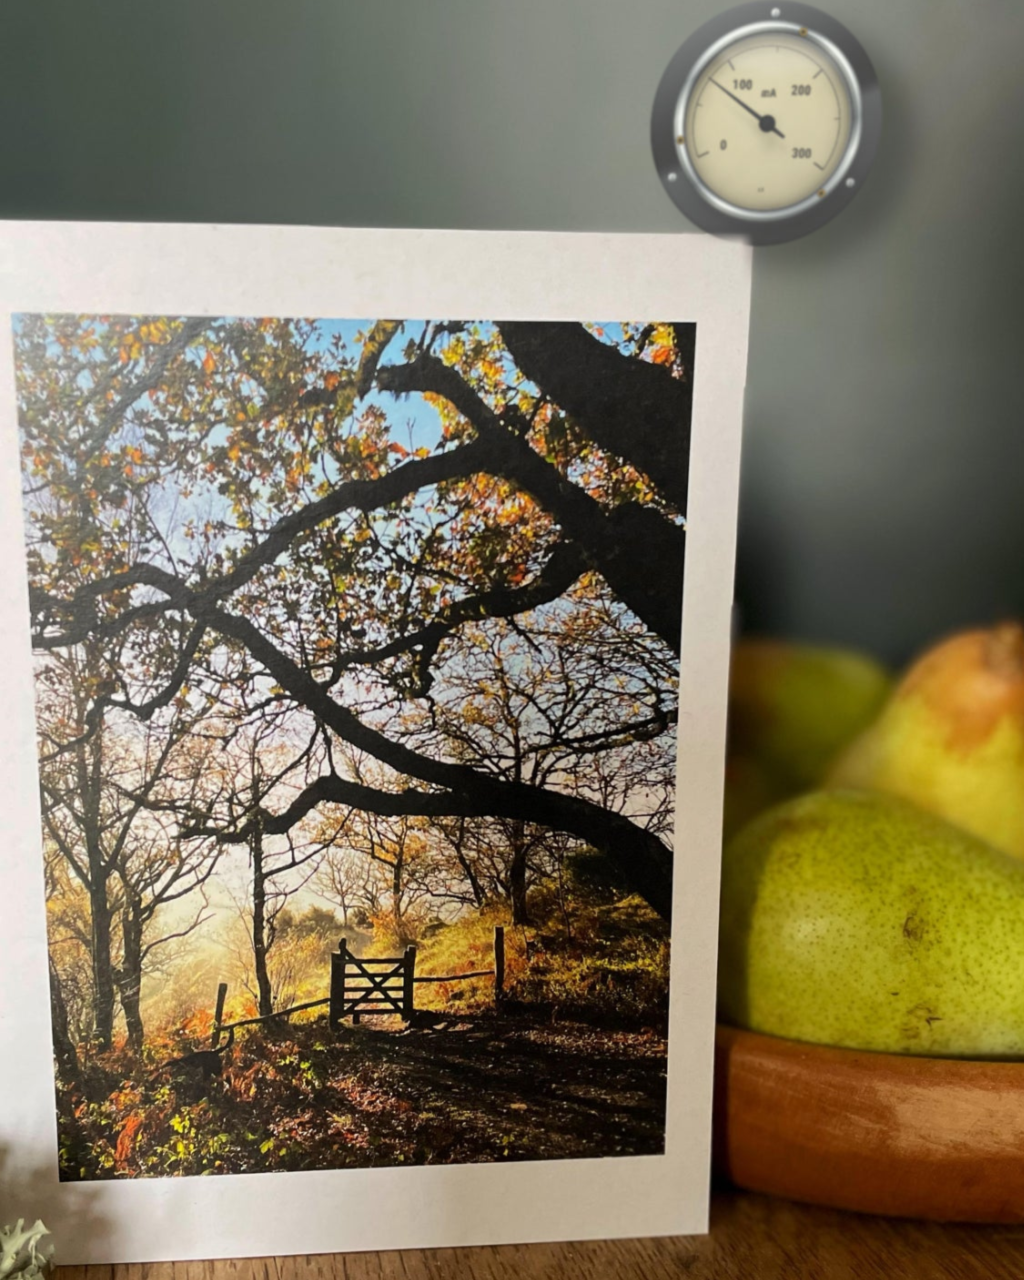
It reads 75 mA
